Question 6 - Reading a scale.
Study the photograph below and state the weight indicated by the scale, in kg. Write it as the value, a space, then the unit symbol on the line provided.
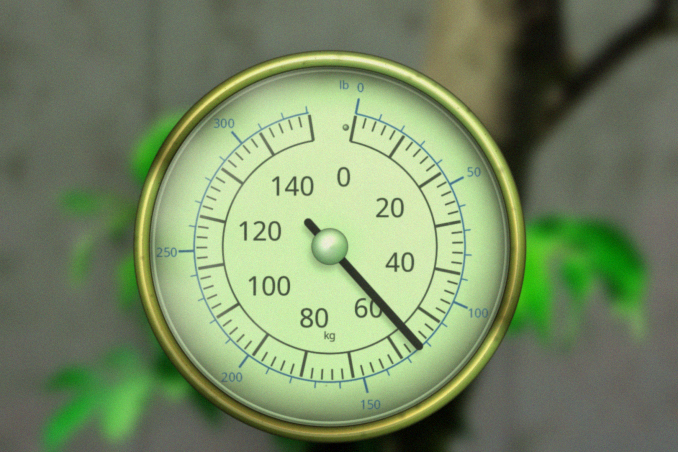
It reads 56 kg
